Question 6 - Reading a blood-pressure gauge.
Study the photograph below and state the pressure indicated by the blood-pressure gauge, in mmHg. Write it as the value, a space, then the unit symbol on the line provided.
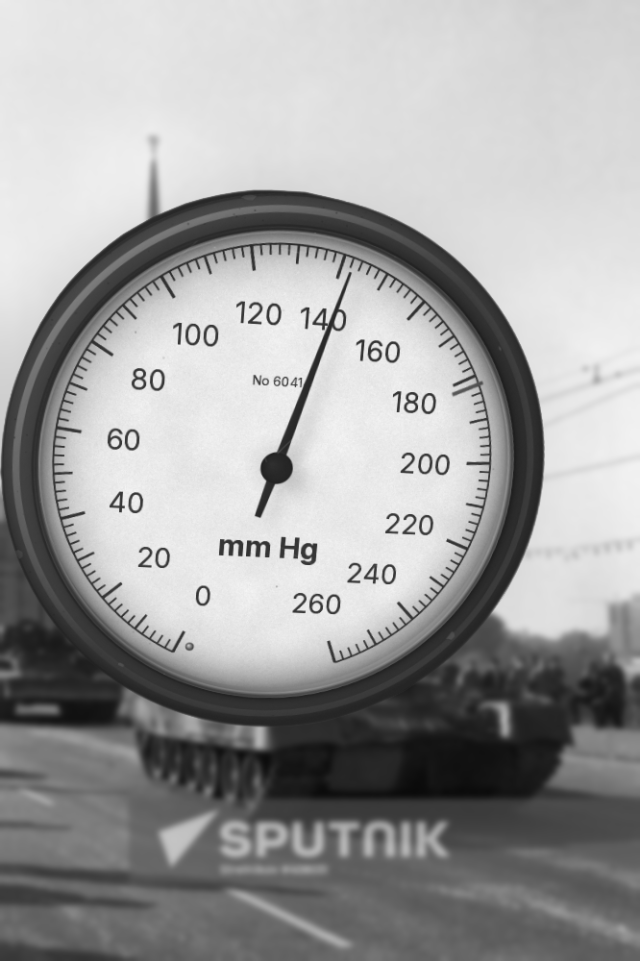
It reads 142 mmHg
